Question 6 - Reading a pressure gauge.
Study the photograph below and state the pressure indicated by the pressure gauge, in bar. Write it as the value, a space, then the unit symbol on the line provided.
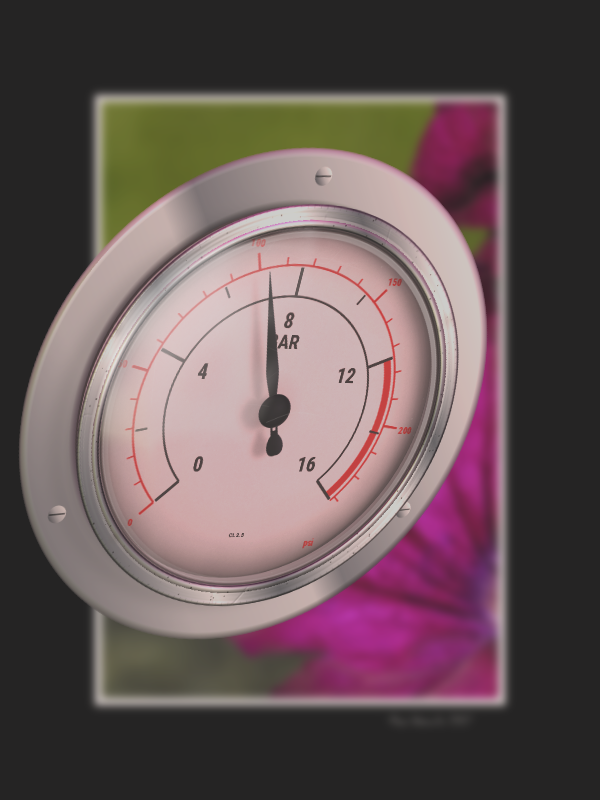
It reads 7 bar
